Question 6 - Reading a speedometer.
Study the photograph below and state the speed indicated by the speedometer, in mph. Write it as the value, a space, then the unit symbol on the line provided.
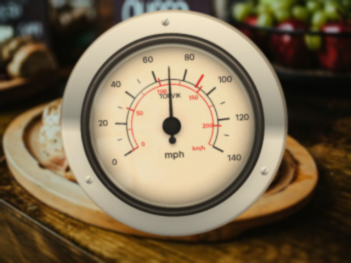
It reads 70 mph
